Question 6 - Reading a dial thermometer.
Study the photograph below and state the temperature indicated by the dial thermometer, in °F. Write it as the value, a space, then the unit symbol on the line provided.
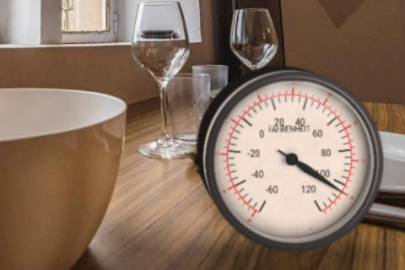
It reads 104 °F
